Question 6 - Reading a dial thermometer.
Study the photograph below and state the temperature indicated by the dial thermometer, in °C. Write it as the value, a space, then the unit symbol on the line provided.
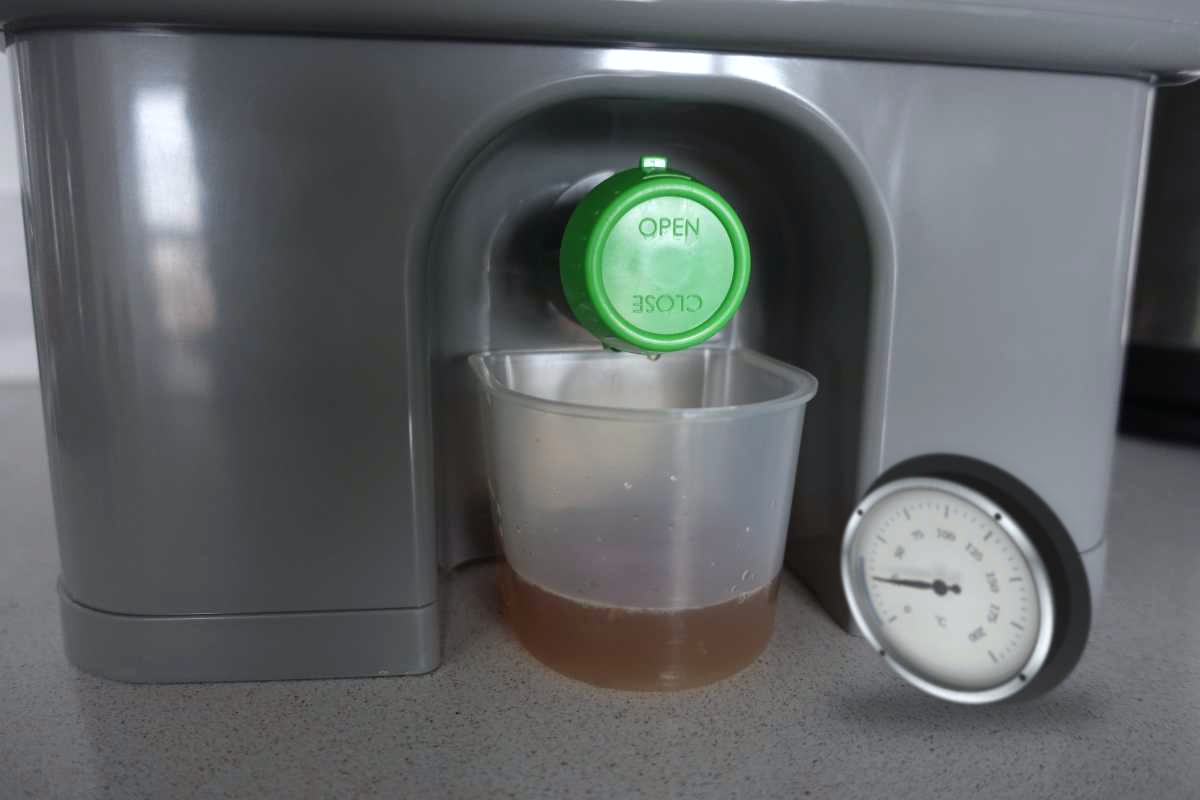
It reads 25 °C
